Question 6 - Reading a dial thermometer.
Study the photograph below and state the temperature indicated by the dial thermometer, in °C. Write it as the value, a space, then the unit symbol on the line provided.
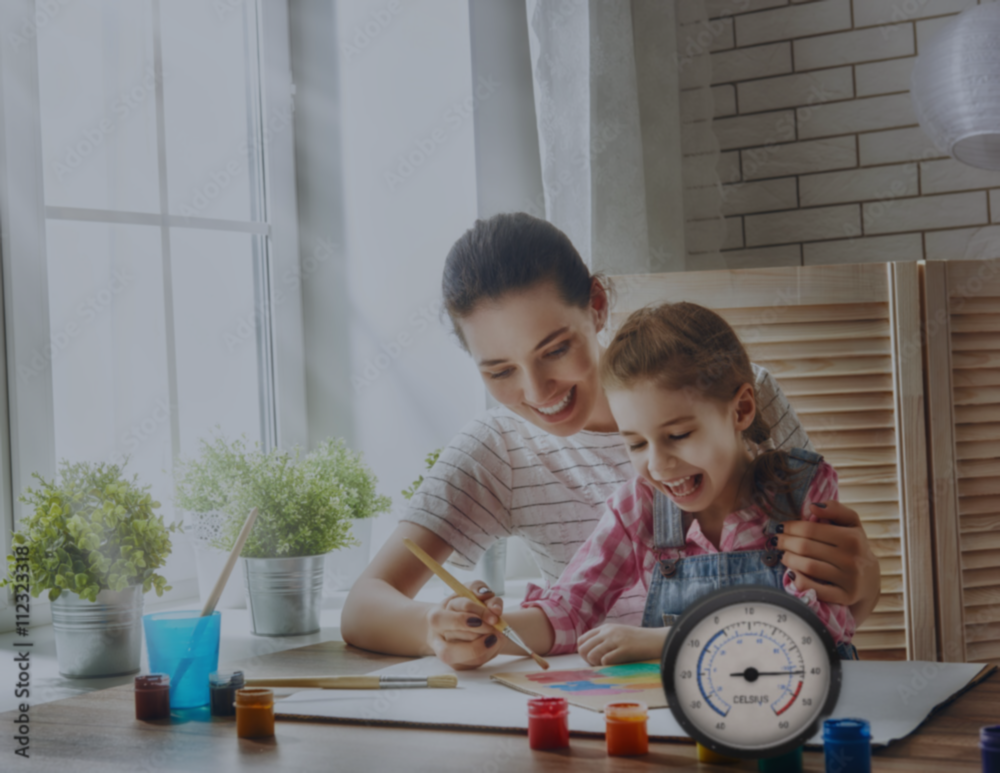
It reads 40 °C
